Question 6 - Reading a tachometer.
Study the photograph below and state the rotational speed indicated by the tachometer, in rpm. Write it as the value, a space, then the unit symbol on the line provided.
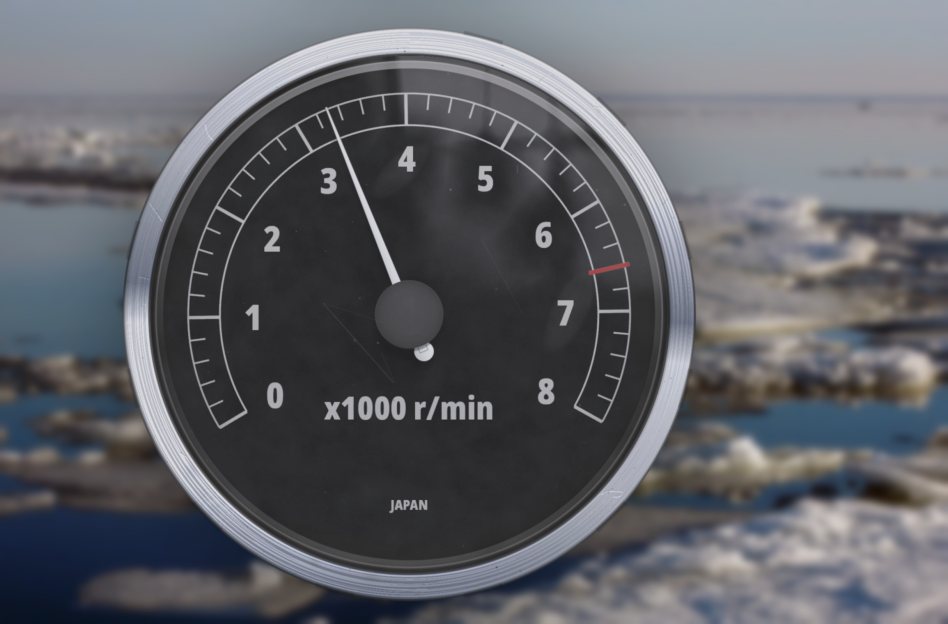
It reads 3300 rpm
